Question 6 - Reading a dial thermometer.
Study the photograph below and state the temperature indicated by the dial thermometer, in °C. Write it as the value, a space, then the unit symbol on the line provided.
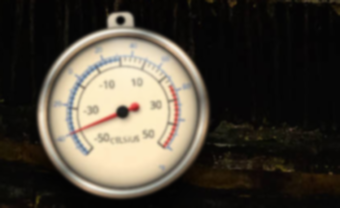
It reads -40 °C
